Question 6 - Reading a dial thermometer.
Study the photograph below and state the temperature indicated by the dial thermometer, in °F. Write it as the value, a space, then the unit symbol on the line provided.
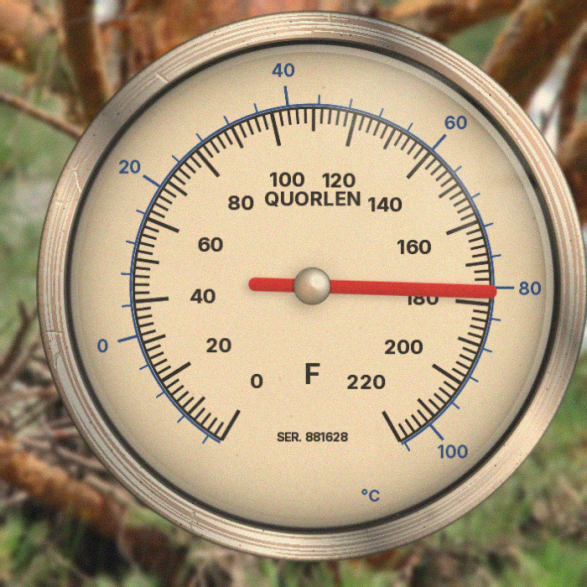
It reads 177 °F
